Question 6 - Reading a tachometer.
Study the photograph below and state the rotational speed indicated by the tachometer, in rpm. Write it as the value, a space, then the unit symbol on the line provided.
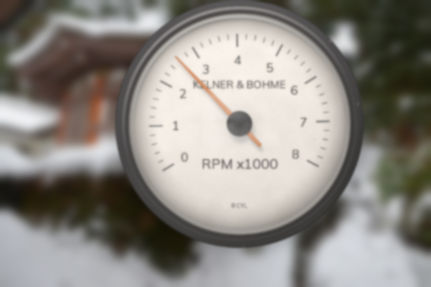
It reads 2600 rpm
